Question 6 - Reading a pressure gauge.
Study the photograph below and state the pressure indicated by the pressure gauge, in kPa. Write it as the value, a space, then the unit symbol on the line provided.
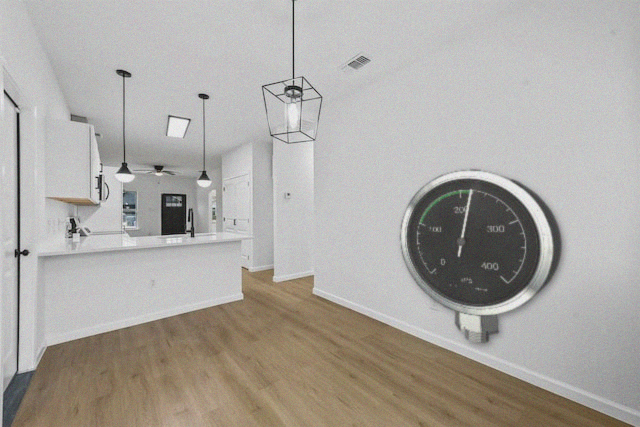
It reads 220 kPa
